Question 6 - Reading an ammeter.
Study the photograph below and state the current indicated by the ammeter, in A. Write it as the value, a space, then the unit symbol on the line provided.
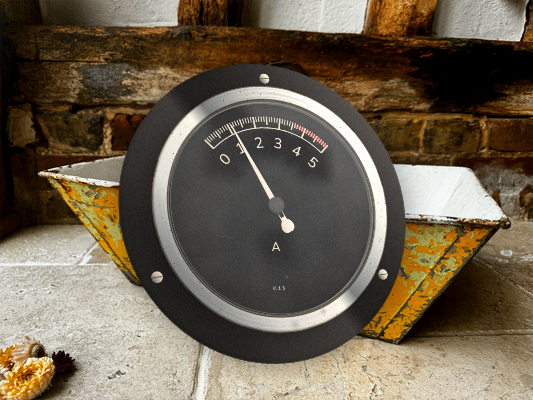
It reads 1 A
